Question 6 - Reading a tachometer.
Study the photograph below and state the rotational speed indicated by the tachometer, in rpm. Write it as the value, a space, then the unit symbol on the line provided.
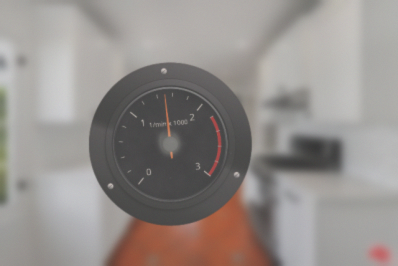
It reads 1500 rpm
